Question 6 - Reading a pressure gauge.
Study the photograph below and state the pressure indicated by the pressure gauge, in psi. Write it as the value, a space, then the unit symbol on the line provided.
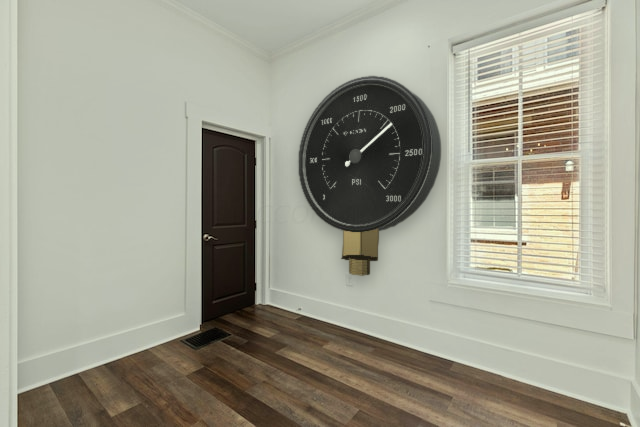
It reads 2100 psi
